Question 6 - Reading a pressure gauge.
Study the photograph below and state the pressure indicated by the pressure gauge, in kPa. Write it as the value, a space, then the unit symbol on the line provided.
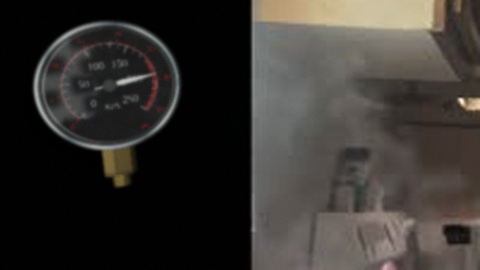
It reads 200 kPa
